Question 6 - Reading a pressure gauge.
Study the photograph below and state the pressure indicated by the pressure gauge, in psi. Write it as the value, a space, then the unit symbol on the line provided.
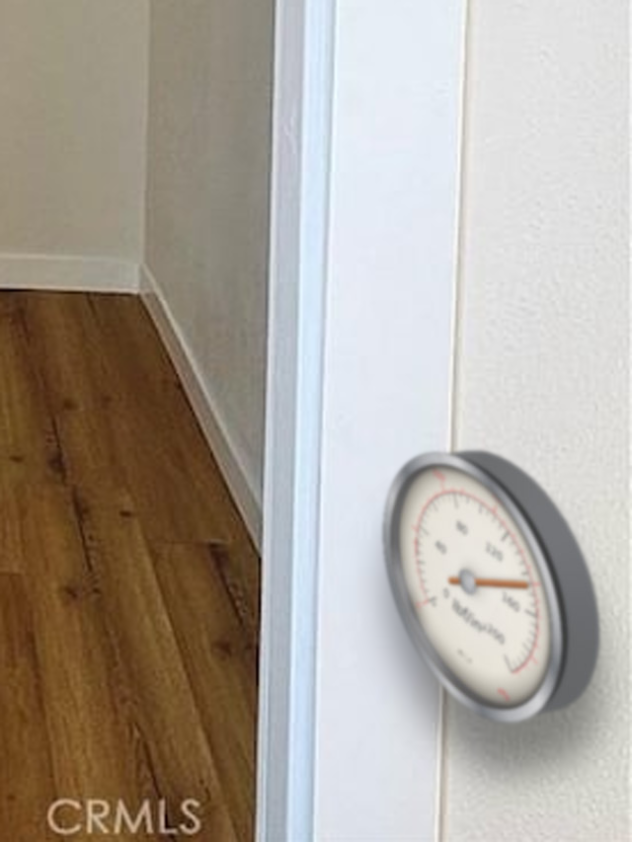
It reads 145 psi
